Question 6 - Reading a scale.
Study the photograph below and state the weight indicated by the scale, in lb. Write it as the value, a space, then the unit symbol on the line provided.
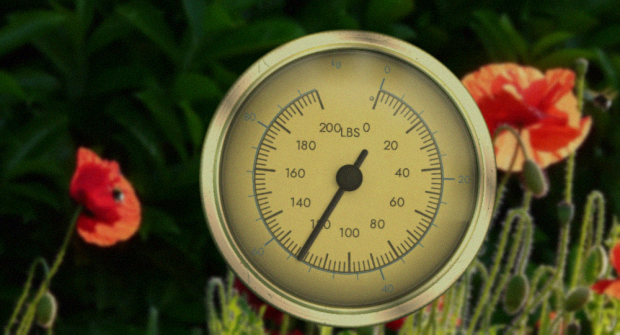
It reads 120 lb
